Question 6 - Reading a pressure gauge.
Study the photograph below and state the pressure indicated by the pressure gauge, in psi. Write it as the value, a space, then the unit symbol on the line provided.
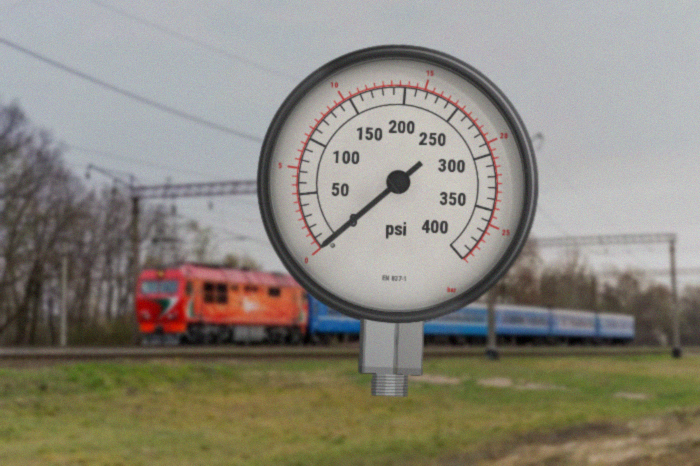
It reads 0 psi
